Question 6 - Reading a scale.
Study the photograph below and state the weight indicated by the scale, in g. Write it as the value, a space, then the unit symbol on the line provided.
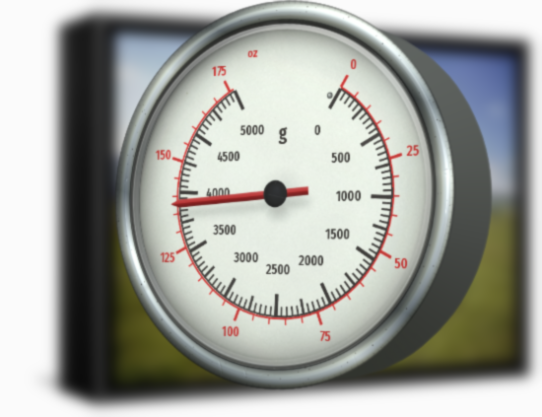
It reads 3900 g
